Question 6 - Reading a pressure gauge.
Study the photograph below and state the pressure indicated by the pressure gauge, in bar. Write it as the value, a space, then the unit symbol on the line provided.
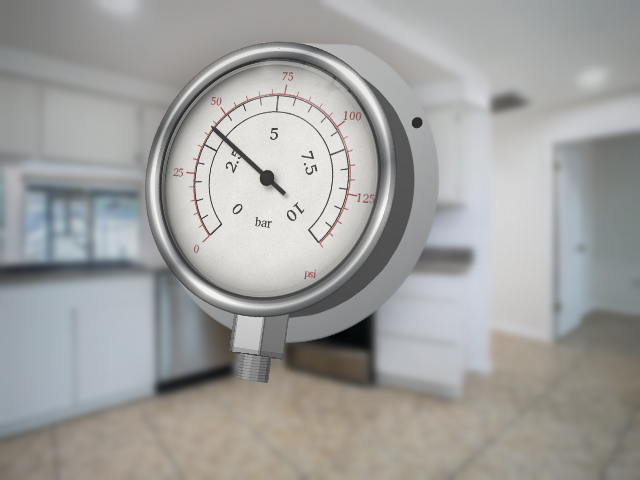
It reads 3 bar
